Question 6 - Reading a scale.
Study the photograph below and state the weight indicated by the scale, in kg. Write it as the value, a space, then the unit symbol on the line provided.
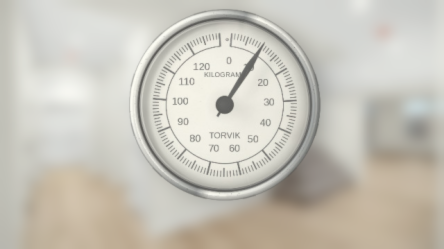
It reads 10 kg
